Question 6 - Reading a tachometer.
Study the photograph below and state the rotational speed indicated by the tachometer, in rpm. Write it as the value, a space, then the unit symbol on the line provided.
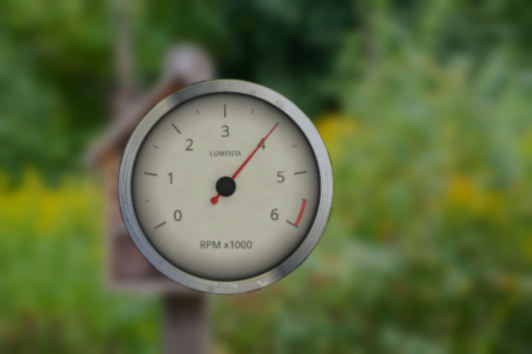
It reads 4000 rpm
